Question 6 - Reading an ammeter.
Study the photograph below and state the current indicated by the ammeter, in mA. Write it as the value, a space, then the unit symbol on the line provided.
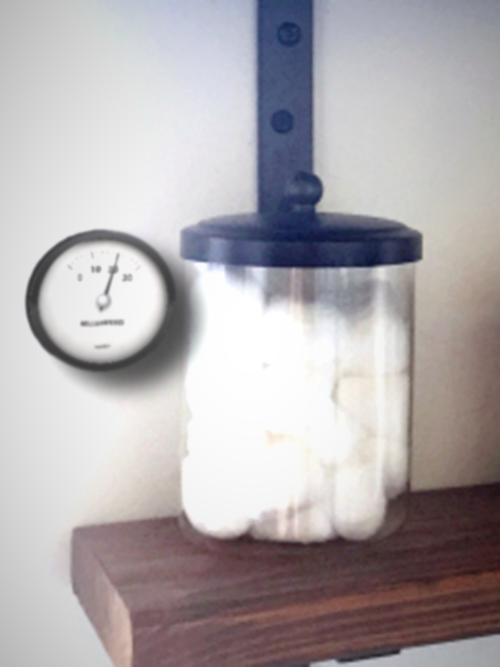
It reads 20 mA
